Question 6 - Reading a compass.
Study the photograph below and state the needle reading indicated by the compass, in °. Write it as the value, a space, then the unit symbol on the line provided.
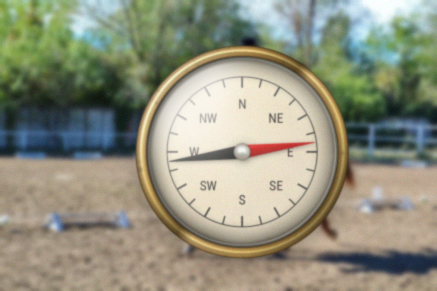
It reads 82.5 °
